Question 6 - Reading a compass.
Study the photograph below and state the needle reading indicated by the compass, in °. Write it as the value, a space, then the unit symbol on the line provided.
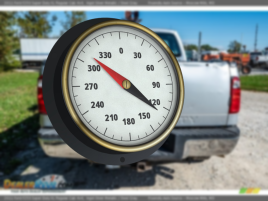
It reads 310 °
